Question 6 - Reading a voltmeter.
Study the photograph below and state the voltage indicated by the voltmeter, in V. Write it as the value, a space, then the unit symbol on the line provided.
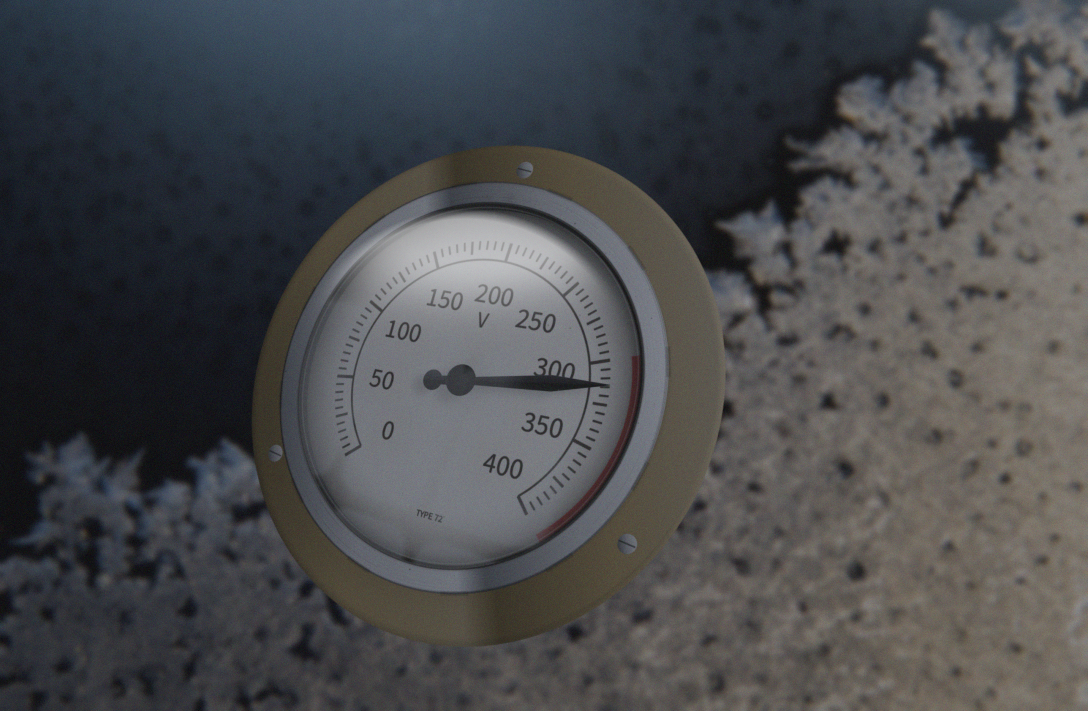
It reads 315 V
